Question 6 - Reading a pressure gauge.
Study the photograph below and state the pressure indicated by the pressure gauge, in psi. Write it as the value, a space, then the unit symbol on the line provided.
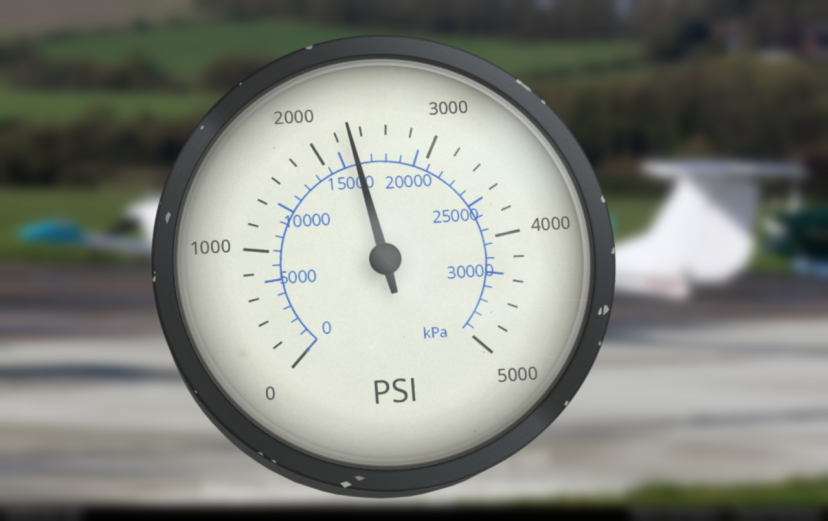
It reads 2300 psi
